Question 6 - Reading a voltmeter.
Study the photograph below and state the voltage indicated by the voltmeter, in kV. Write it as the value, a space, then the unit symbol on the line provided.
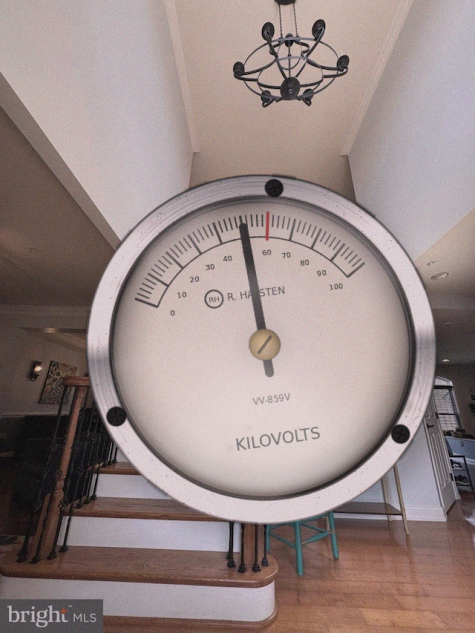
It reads 50 kV
